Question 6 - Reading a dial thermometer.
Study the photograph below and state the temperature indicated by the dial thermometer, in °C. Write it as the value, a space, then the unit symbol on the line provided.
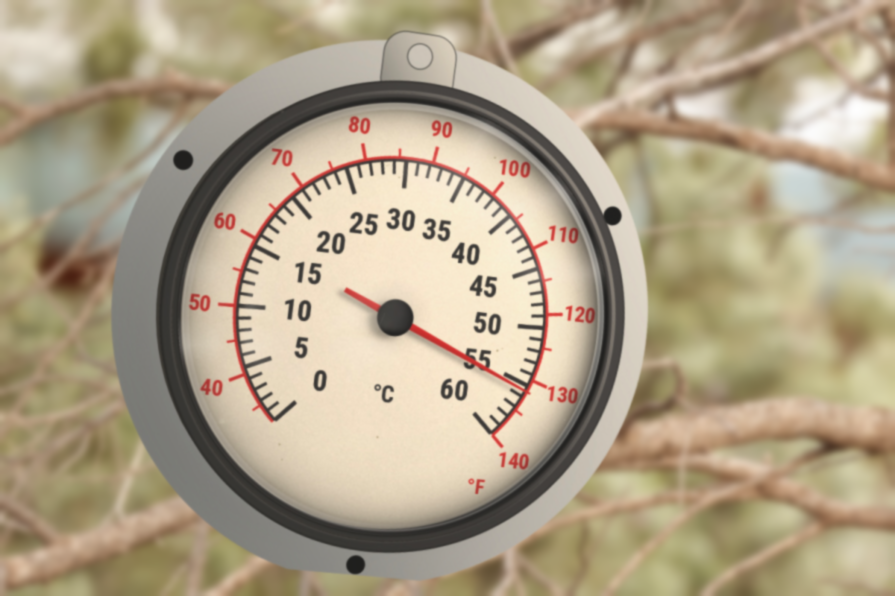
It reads 55.5 °C
